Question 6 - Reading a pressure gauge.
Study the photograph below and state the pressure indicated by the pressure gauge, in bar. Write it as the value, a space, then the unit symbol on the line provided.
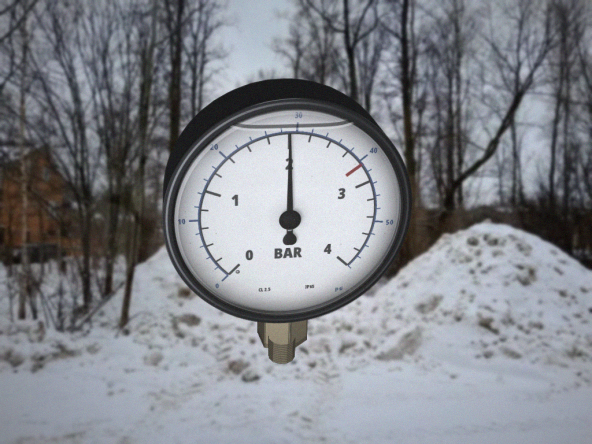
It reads 2 bar
